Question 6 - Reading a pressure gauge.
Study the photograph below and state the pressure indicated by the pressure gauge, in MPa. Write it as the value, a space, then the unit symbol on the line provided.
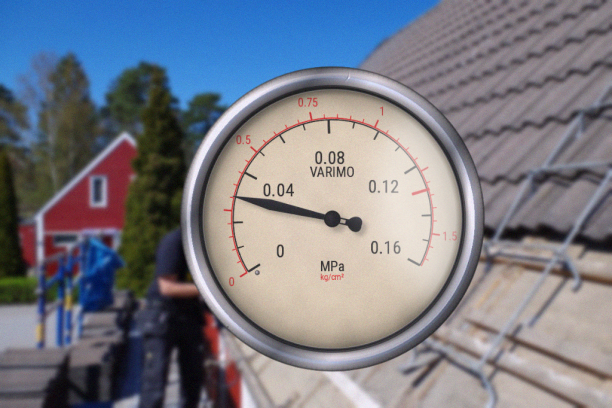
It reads 0.03 MPa
